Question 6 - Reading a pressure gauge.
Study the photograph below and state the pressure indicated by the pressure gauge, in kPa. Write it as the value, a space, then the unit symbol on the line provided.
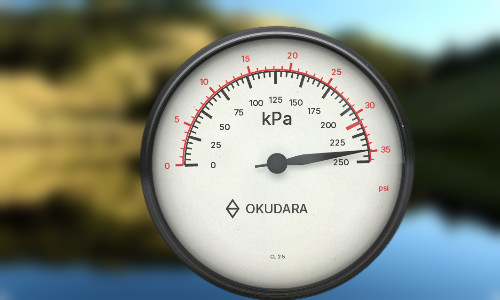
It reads 240 kPa
